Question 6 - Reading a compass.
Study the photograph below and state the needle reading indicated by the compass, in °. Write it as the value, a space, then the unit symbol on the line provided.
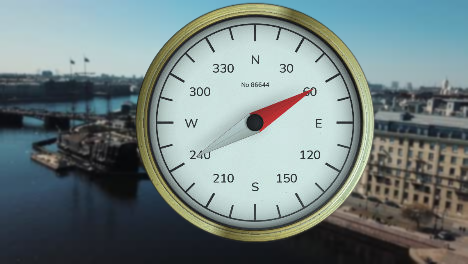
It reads 60 °
